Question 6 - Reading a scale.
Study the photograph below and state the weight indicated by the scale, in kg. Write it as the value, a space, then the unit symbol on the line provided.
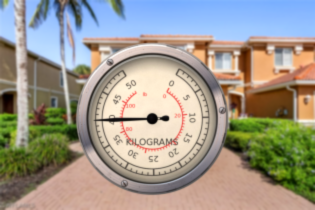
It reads 40 kg
